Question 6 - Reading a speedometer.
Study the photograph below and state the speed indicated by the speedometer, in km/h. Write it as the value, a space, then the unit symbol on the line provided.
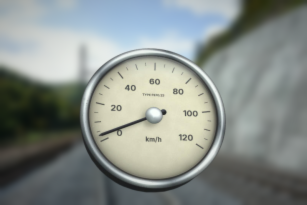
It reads 2.5 km/h
